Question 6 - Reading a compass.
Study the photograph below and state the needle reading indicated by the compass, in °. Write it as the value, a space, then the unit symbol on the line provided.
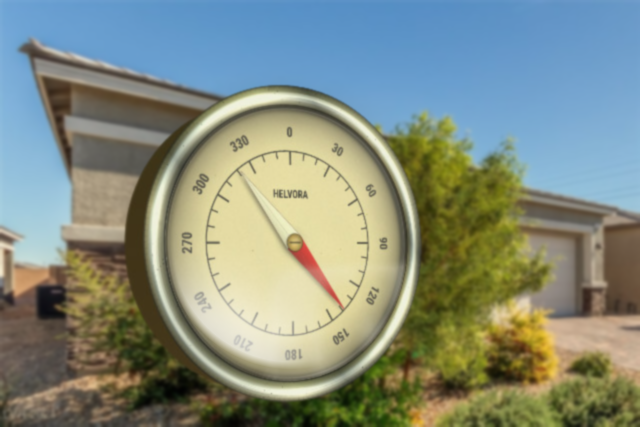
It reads 140 °
